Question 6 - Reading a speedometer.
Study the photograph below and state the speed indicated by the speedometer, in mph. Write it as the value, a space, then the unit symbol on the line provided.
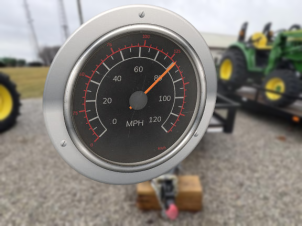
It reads 80 mph
